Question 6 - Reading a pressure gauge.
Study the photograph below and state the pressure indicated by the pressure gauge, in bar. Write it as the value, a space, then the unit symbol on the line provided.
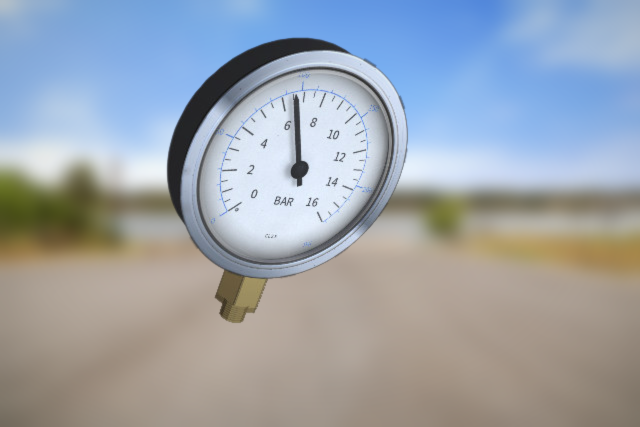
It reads 6.5 bar
